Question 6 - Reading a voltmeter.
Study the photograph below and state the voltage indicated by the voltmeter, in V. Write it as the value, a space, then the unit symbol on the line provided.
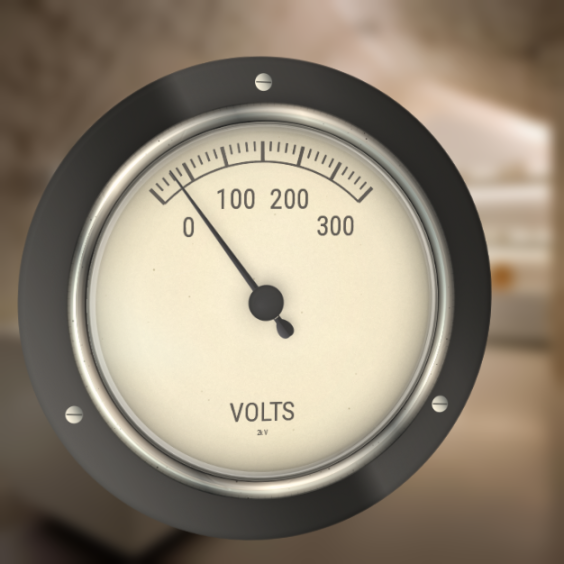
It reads 30 V
